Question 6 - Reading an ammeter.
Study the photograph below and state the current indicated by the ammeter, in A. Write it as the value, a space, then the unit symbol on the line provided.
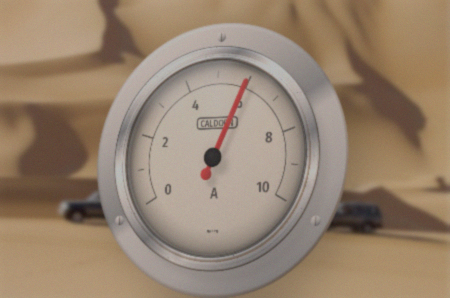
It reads 6 A
